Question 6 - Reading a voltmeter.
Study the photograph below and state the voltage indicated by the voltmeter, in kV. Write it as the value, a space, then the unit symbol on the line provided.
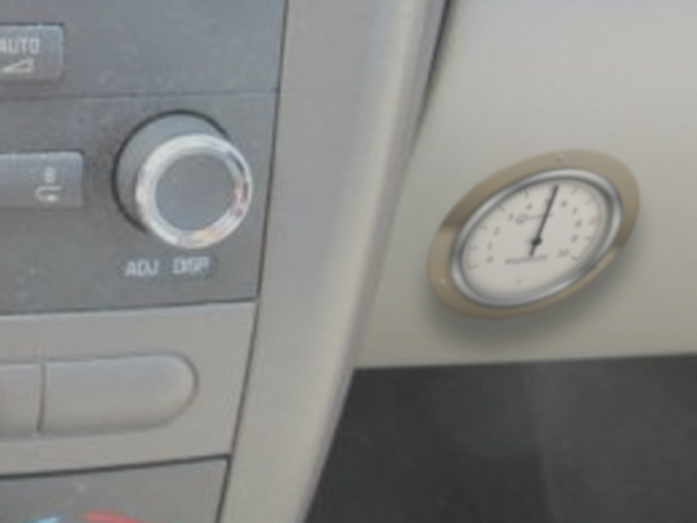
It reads 5 kV
